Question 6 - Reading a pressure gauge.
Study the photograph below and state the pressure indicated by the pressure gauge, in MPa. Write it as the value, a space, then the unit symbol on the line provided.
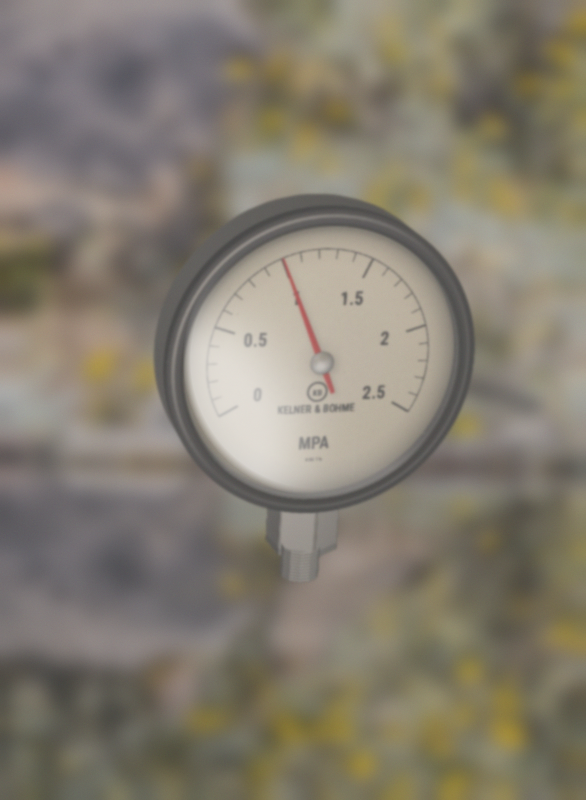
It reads 1 MPa
